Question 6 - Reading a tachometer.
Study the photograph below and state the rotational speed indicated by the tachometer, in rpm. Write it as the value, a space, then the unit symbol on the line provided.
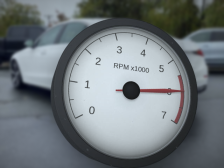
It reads 6000 rpm
